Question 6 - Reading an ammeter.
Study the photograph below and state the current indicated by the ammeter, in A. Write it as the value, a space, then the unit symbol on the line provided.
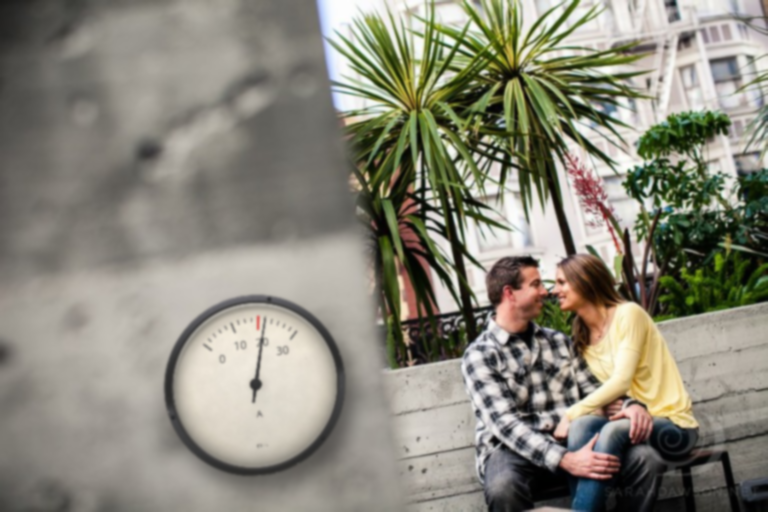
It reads 20 A
